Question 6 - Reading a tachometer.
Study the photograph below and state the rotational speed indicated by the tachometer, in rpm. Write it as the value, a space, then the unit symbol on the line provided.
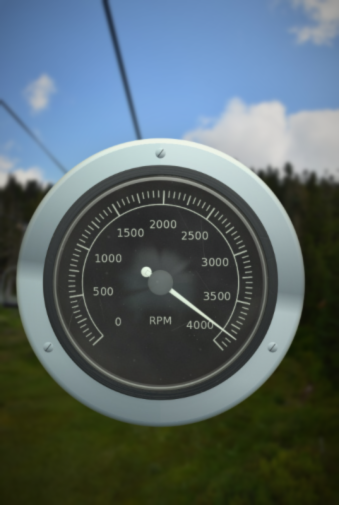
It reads 3850 rpm
